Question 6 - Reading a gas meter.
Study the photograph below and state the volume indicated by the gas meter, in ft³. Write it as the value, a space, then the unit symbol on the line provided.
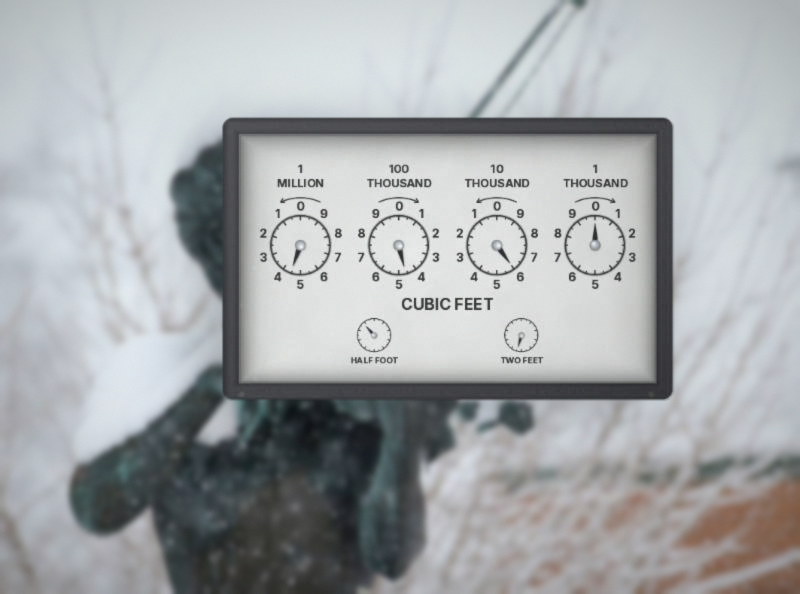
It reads 446000 ft³
